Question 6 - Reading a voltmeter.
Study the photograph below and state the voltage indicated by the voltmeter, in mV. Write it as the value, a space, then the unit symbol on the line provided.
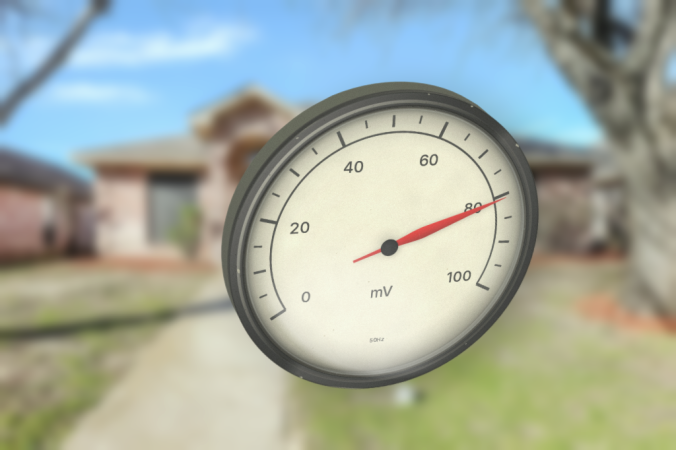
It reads 80 mV
